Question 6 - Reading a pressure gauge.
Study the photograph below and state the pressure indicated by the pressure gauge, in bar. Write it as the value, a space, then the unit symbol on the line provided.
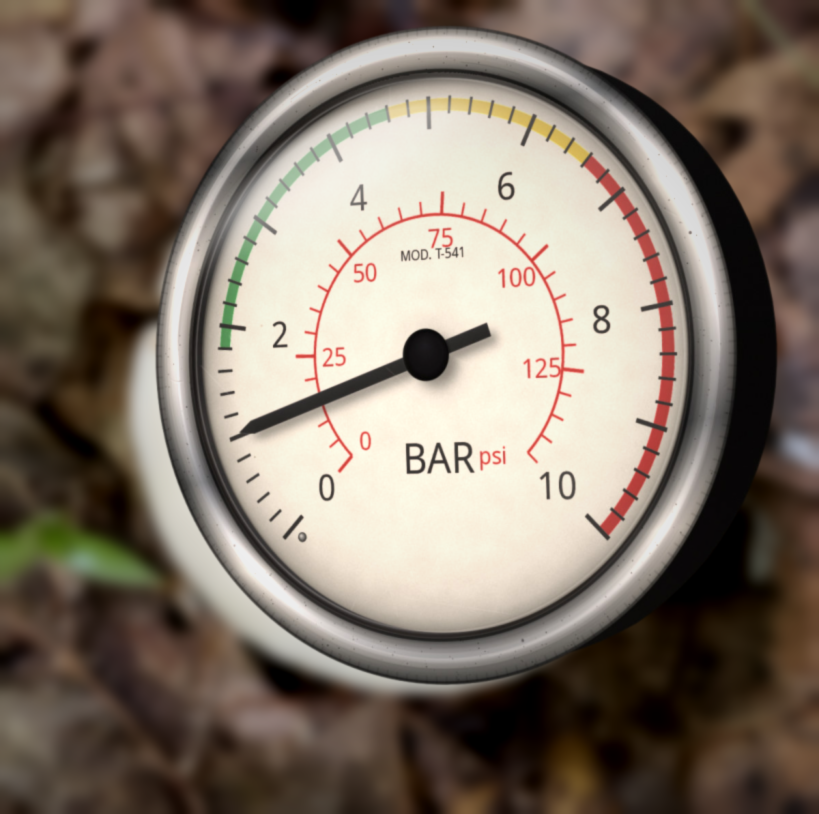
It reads 1 bar
